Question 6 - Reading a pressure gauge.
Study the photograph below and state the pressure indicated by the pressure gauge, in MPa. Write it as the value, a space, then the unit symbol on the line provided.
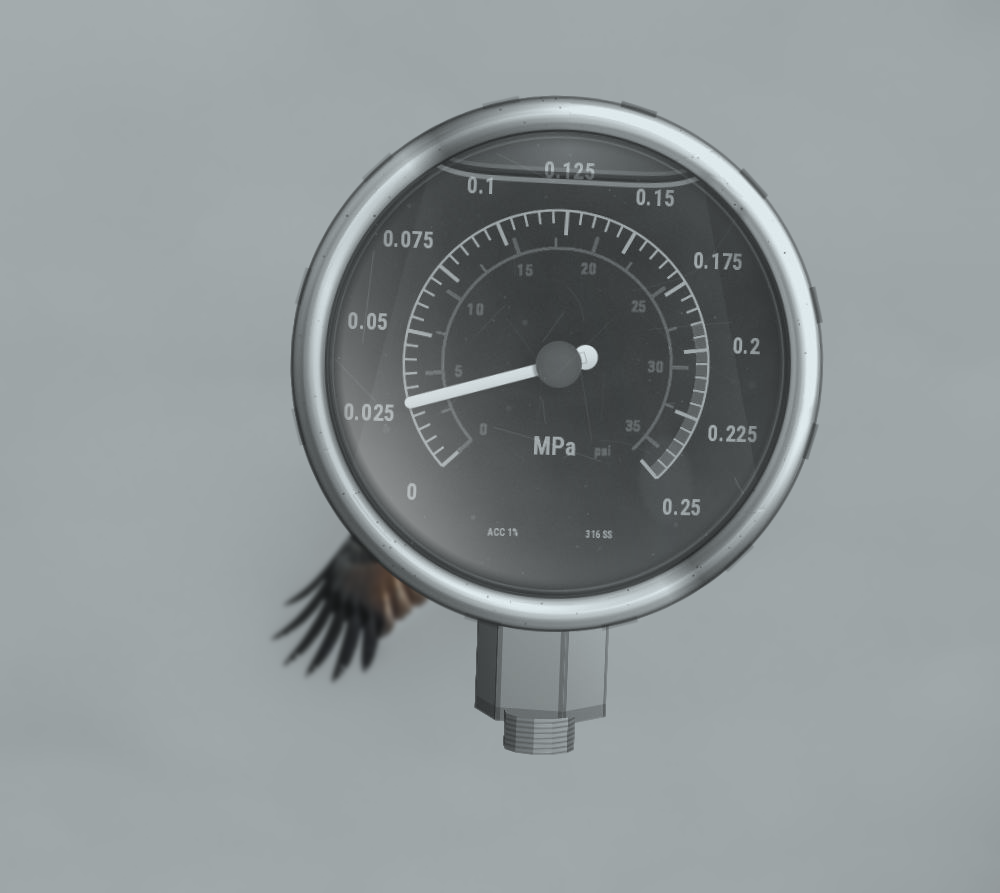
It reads 0.025 MPa
